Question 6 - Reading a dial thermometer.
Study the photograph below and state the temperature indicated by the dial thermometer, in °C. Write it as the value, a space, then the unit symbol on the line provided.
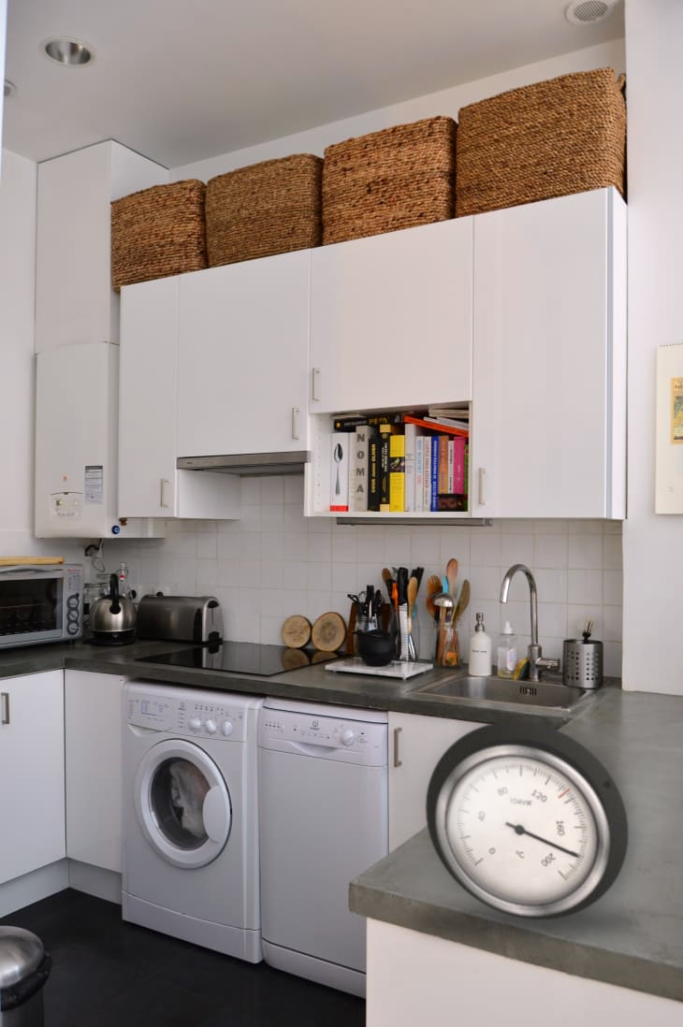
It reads 180 °C
